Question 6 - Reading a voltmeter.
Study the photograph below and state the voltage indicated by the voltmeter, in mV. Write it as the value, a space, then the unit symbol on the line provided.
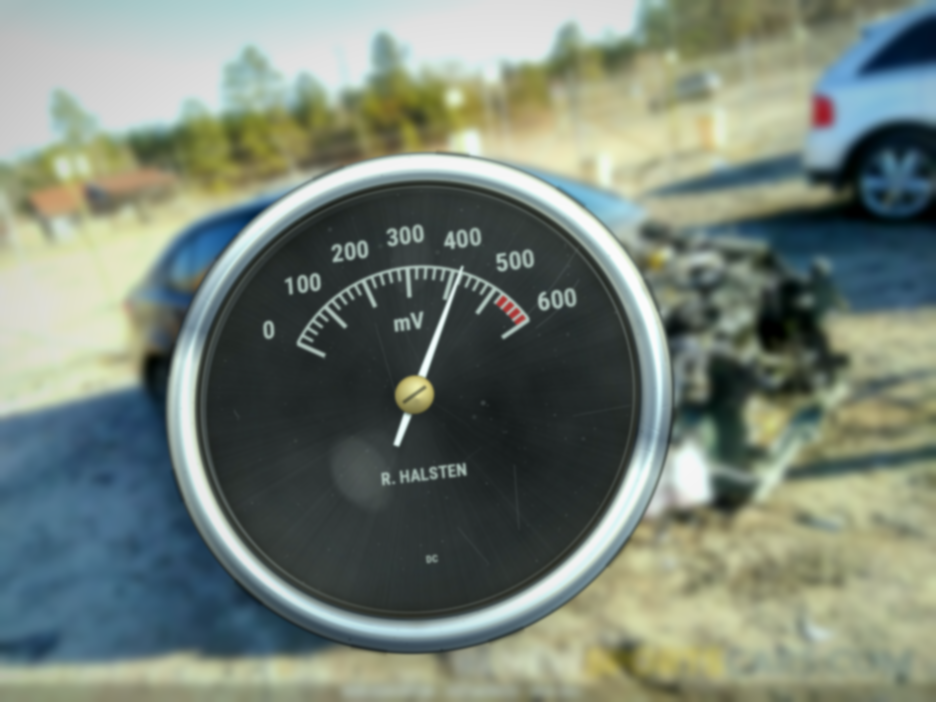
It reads 420 mV
